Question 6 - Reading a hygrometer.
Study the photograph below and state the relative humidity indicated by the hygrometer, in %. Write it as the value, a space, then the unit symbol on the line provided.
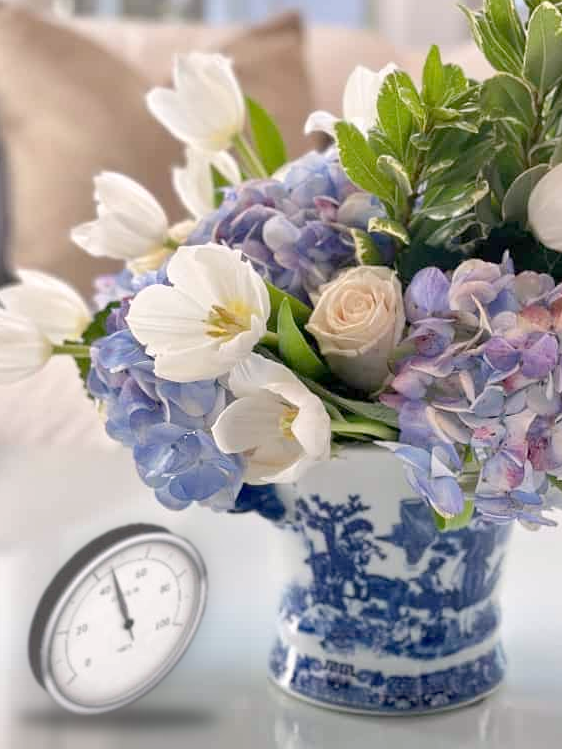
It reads 45 %
